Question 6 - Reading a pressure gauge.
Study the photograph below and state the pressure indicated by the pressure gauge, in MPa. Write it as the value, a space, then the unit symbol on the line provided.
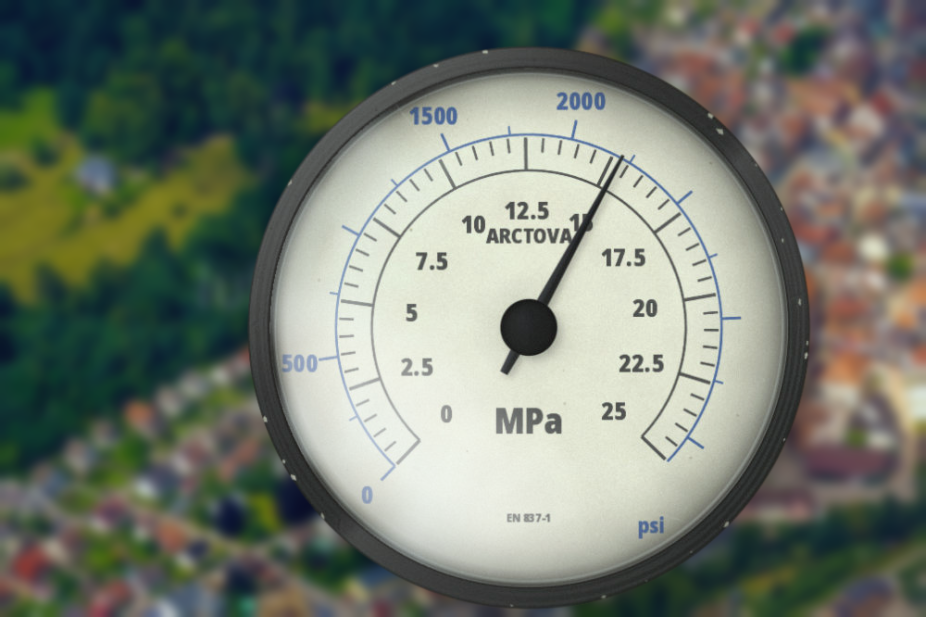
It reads 15.25 MPa
